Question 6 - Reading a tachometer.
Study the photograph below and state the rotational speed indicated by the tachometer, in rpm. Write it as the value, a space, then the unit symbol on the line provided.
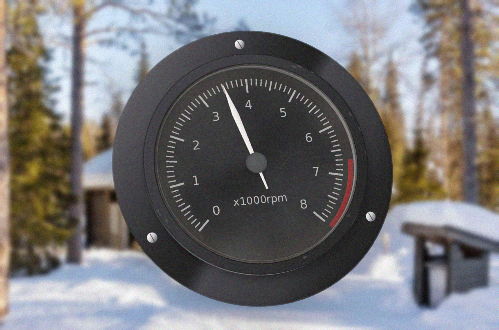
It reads 3500 rpm
